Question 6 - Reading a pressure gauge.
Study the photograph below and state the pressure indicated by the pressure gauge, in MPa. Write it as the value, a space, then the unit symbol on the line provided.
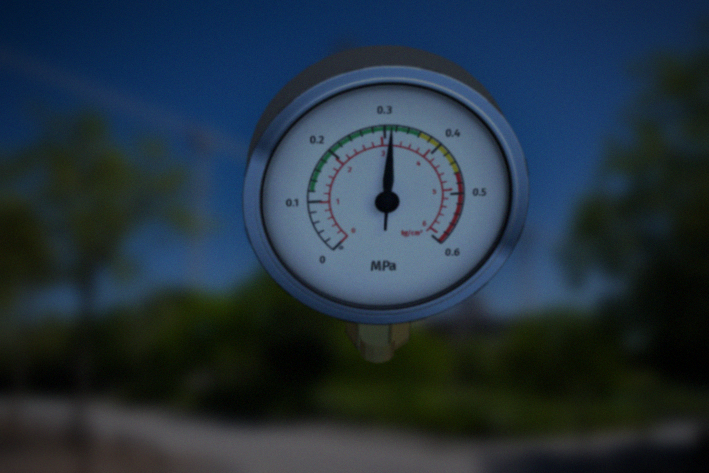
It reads 0.31 MPa
